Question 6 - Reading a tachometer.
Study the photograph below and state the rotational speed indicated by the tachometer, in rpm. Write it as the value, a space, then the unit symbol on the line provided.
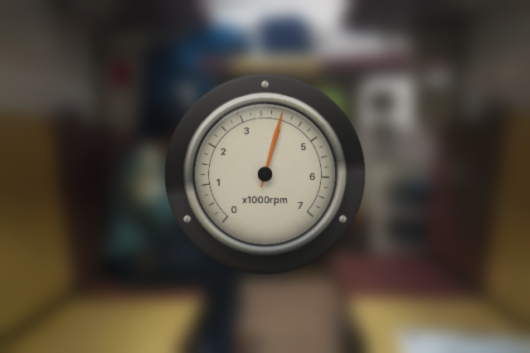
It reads 4000 rpm
